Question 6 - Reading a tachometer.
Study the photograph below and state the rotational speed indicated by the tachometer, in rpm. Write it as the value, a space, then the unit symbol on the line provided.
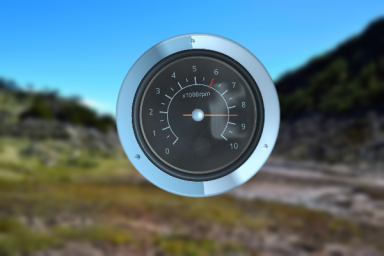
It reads 8500 rpm
